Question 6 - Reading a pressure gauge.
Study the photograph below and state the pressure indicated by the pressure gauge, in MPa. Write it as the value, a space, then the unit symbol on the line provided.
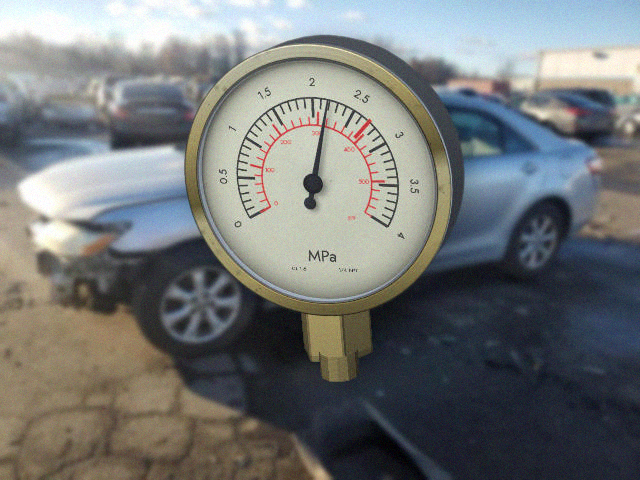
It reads 2.2 MPa
